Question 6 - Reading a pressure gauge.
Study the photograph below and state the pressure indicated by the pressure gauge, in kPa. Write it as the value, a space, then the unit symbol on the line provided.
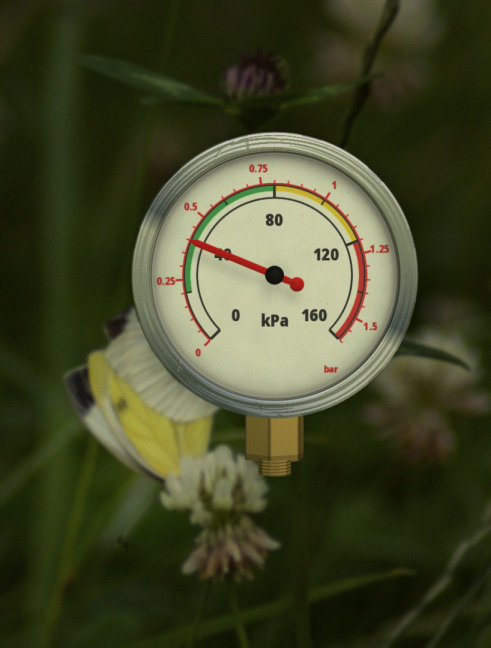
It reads 40 kPa
